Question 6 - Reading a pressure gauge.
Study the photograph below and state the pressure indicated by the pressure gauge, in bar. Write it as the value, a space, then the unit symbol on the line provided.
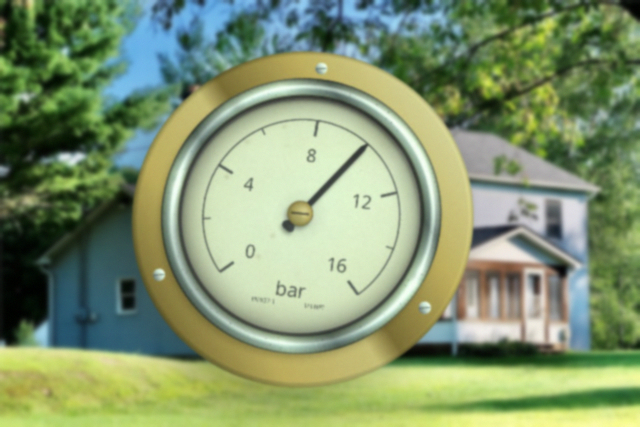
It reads 10 bar
